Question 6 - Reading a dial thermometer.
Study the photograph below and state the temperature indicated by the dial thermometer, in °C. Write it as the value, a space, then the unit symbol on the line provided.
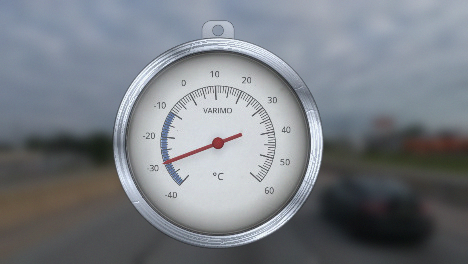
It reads -30 °C
